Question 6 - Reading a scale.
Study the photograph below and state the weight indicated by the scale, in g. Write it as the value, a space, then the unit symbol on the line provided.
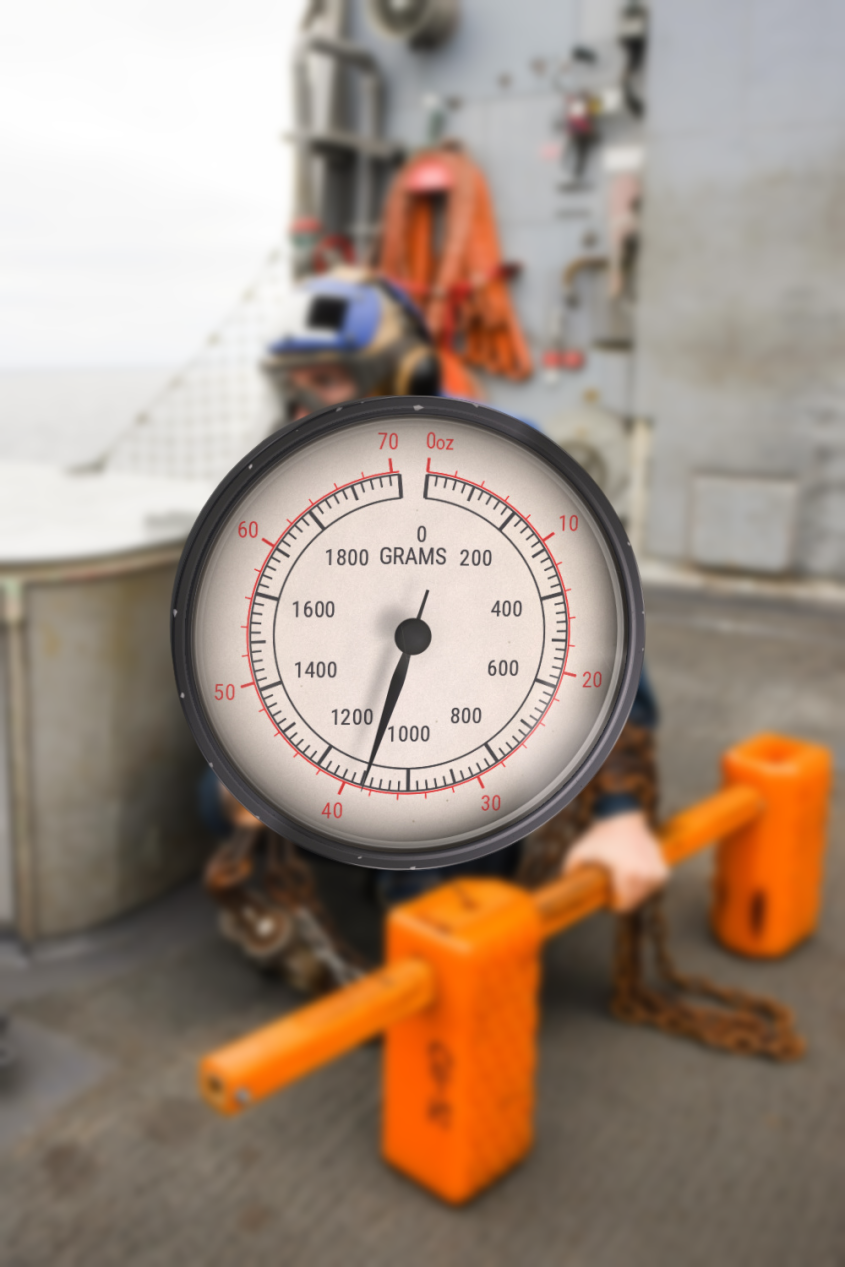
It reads 1100 g
